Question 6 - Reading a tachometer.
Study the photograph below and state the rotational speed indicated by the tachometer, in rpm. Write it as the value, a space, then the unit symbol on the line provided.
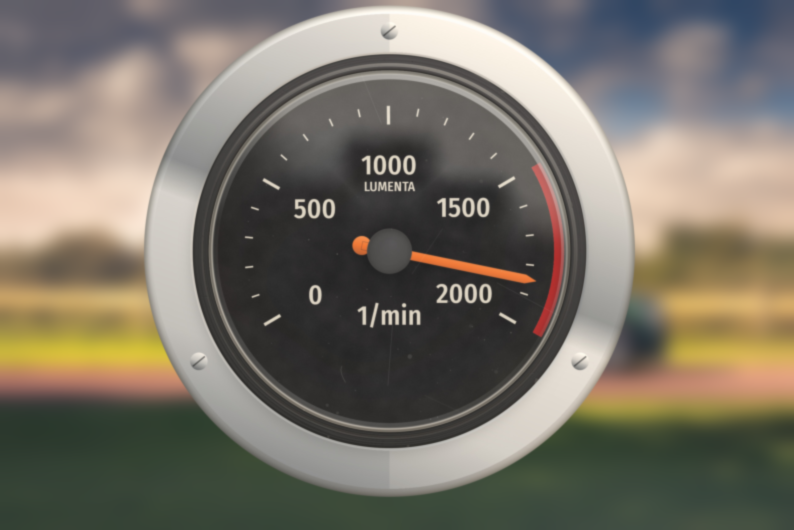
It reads 1850 rpm
